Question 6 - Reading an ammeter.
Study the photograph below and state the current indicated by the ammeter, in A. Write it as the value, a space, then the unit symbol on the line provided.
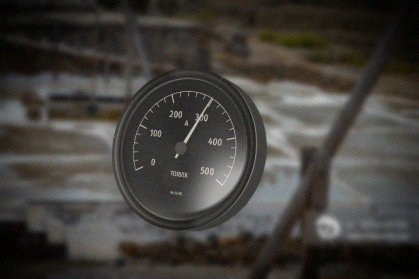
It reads 300 A
